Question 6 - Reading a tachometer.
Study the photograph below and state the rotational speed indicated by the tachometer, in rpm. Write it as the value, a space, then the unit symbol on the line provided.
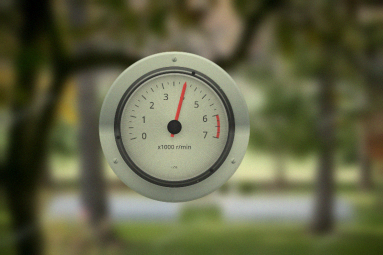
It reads 4000 rpm
